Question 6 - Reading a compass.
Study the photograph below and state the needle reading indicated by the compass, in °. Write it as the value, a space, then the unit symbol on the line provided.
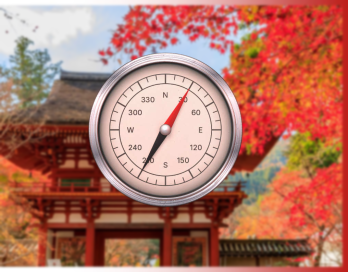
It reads 30 °
